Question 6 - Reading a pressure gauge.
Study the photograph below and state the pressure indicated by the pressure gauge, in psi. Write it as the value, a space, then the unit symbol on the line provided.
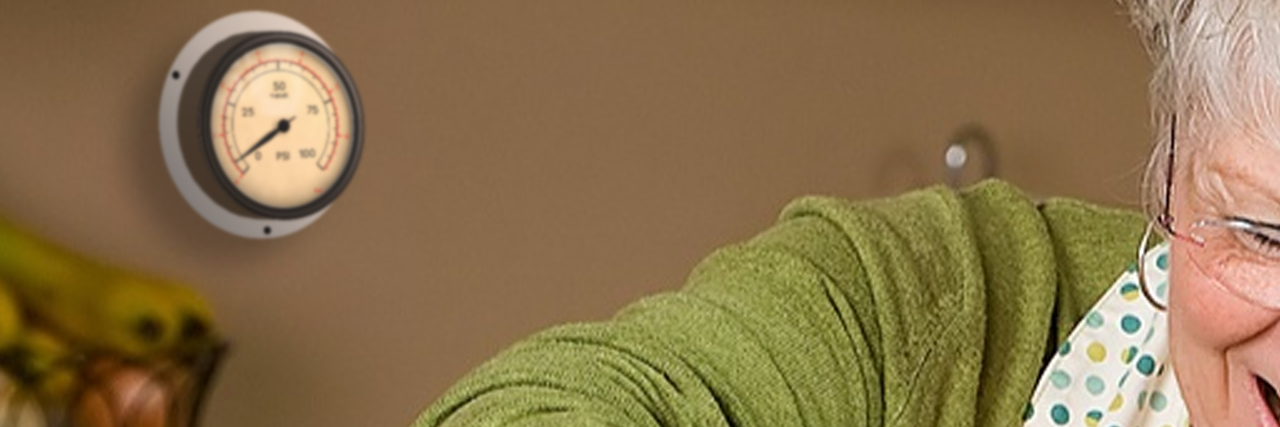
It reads 5 psi
